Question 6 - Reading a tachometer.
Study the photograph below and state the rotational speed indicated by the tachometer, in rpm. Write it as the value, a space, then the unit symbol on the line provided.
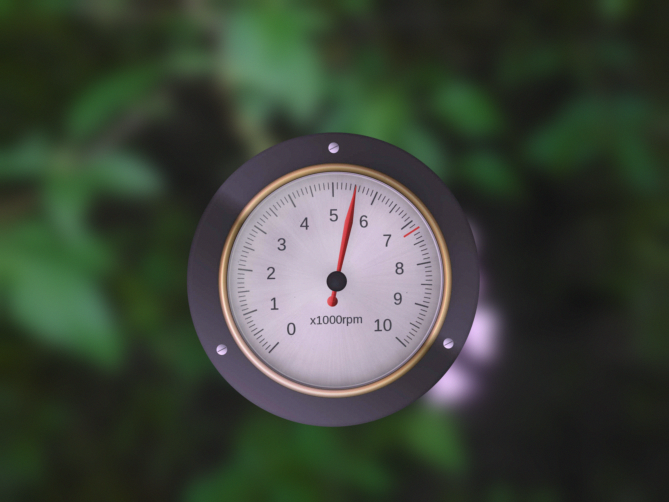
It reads 5500 rpm
